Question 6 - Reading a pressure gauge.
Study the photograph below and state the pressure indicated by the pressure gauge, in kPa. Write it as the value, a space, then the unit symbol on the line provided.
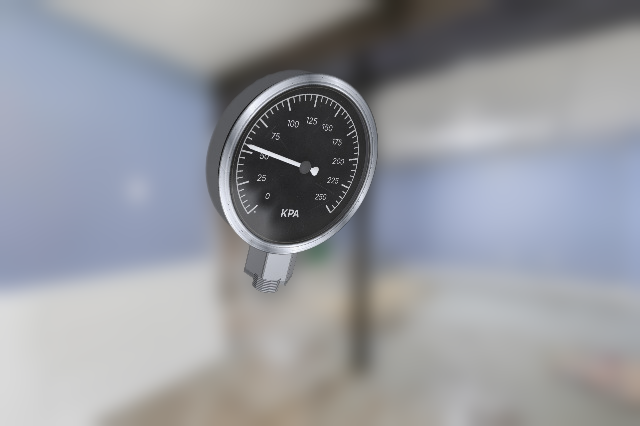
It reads 55 kPa
